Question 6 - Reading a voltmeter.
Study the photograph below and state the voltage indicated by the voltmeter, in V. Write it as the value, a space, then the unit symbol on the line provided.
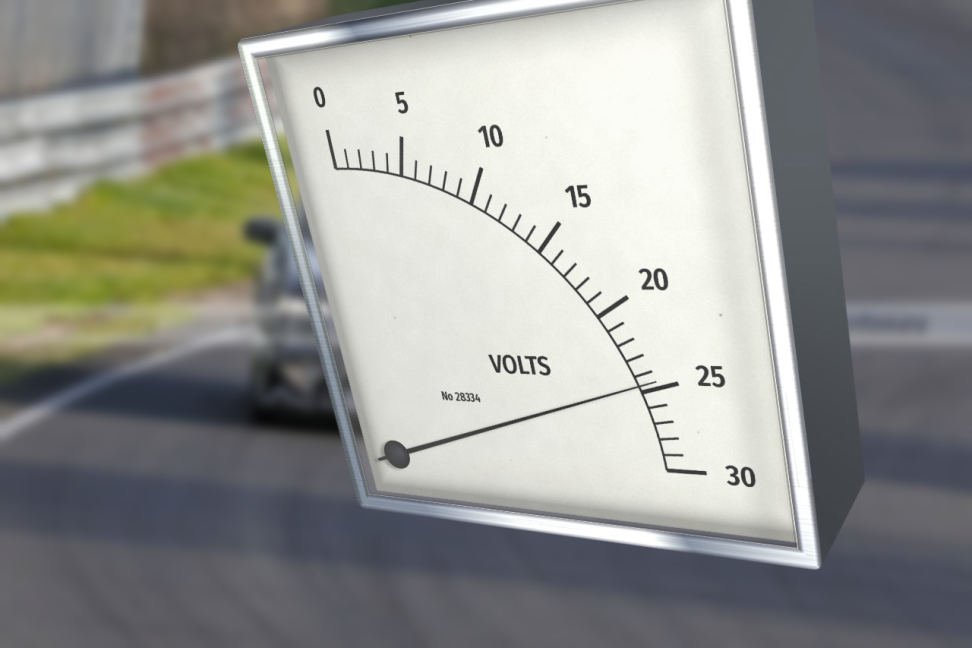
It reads 24.5 V
